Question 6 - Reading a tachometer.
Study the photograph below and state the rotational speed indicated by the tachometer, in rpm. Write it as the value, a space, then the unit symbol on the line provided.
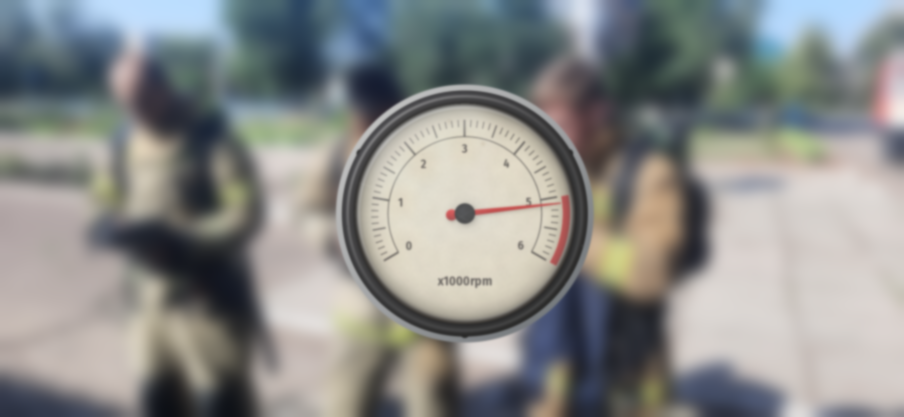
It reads 5100 rpm
